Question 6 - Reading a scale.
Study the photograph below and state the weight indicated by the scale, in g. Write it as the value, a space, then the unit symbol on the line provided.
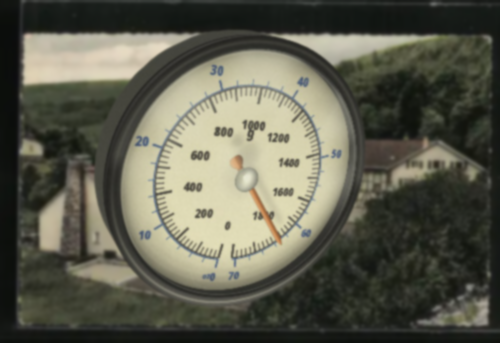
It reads 1800 g
